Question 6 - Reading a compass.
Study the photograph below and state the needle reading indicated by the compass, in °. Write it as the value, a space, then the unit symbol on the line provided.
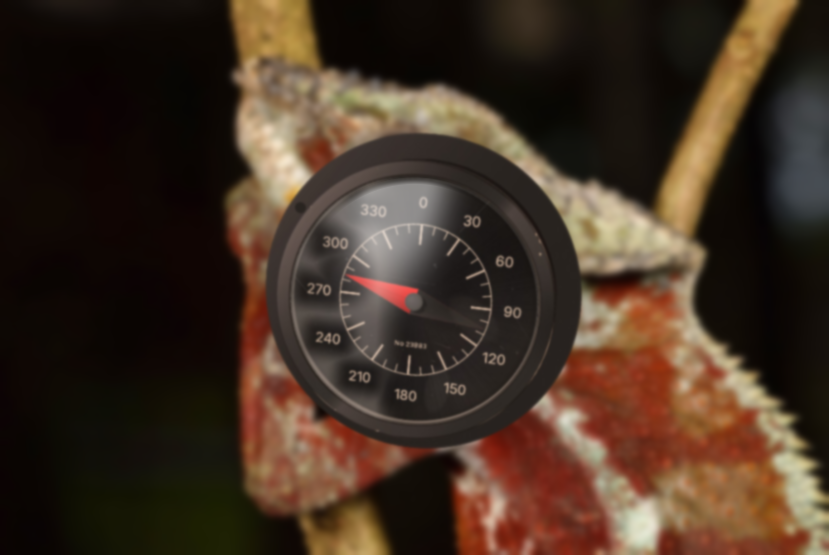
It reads 285 °
